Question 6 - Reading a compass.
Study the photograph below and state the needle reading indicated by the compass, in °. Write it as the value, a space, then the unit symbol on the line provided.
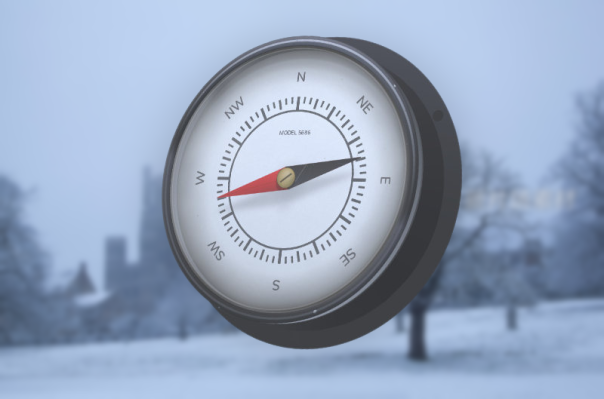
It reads 255 °
